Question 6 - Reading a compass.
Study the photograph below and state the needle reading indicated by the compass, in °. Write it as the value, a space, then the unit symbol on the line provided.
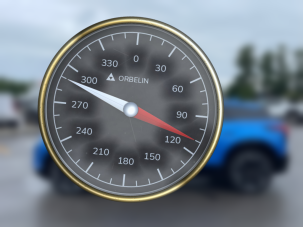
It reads 110 °
